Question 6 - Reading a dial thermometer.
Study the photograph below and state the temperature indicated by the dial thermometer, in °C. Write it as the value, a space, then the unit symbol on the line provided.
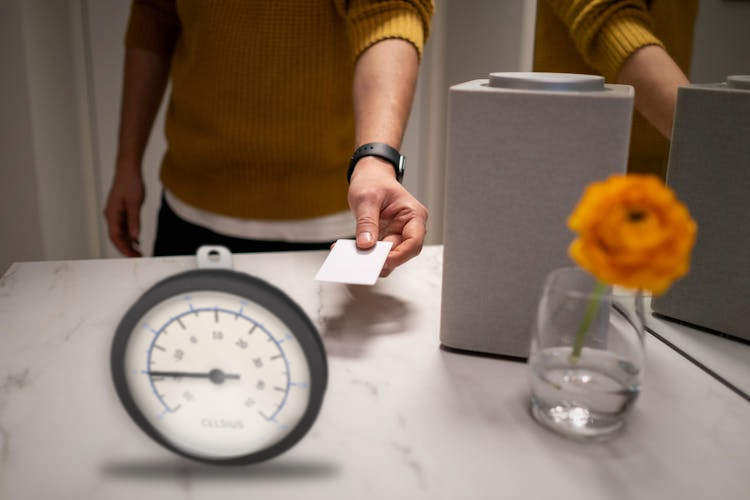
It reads -17.5 °C
